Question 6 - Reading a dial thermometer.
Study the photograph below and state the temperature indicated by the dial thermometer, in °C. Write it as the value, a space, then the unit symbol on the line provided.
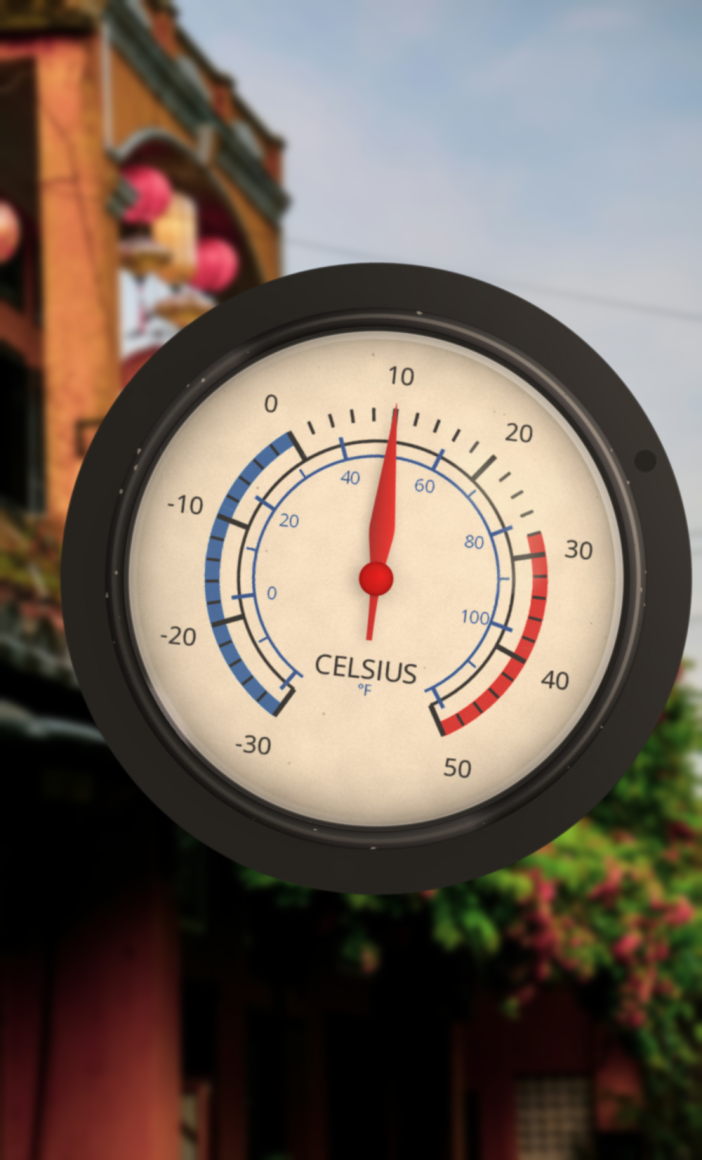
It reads 10 °C
